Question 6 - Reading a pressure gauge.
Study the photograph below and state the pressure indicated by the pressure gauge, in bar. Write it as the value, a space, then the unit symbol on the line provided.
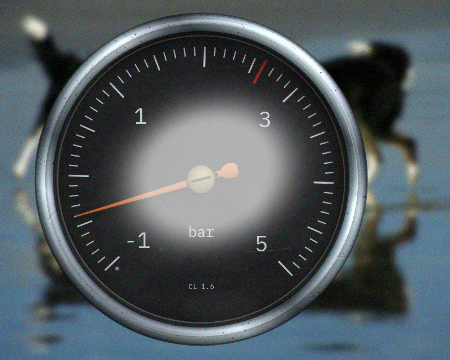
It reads -0.4 bar
